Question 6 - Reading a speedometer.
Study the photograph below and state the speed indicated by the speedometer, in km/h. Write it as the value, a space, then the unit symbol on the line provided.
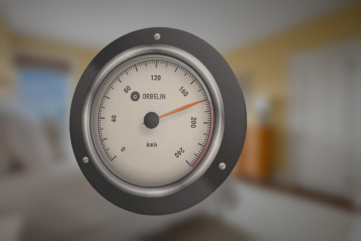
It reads 180 km/h
